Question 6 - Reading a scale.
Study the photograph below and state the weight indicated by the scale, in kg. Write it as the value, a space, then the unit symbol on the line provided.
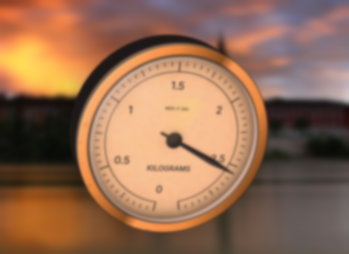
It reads 2.55 kg
